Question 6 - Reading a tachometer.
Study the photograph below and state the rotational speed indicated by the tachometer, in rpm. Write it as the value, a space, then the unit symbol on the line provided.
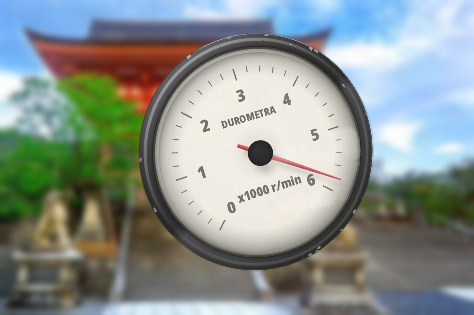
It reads 5800 rpm
